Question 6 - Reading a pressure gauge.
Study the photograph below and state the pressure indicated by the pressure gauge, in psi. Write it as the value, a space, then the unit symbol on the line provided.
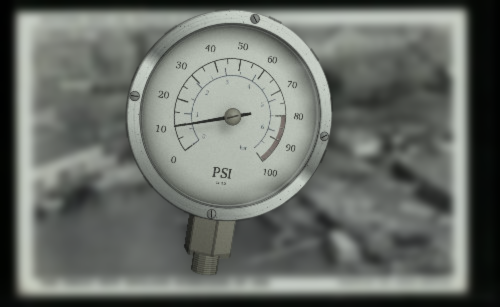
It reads 10 psi
